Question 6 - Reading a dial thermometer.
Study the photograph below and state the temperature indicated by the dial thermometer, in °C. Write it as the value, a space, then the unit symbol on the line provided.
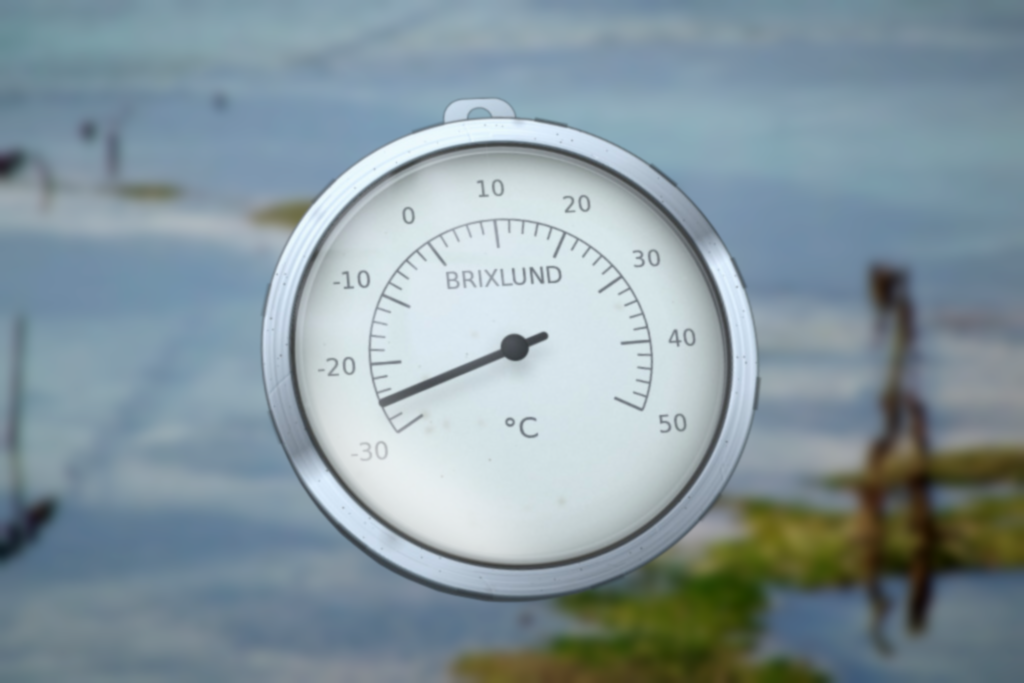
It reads -26 °C
